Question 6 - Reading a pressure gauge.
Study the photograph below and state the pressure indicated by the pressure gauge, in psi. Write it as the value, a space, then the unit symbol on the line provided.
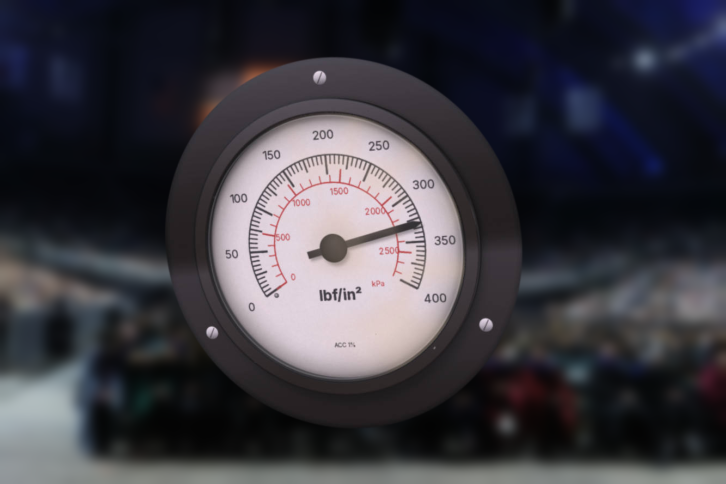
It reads 330 psi
